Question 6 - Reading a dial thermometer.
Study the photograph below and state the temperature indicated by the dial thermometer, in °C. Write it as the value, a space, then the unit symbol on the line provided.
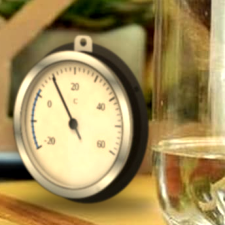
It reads 10 °C
